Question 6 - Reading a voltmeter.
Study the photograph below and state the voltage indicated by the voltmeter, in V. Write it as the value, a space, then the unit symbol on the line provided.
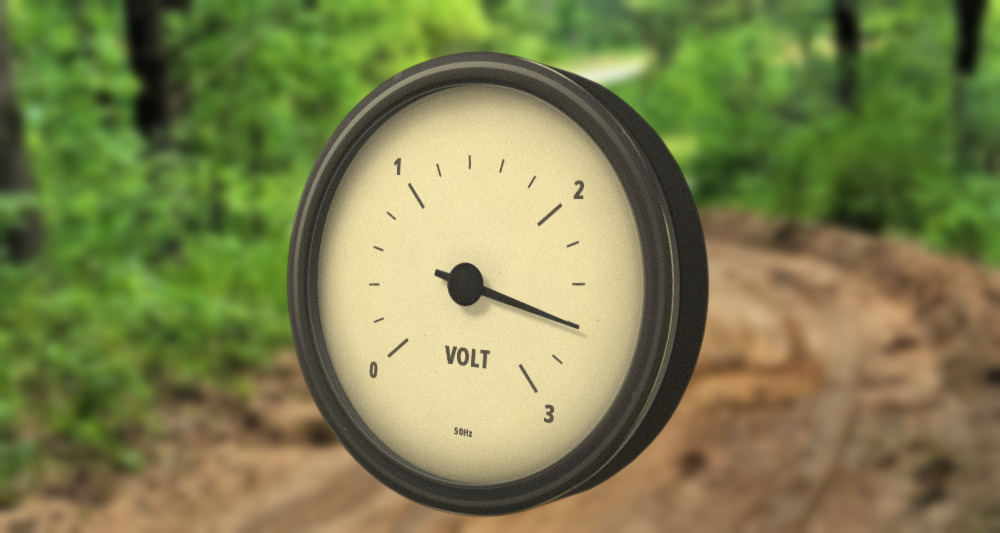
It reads 2.6 V
